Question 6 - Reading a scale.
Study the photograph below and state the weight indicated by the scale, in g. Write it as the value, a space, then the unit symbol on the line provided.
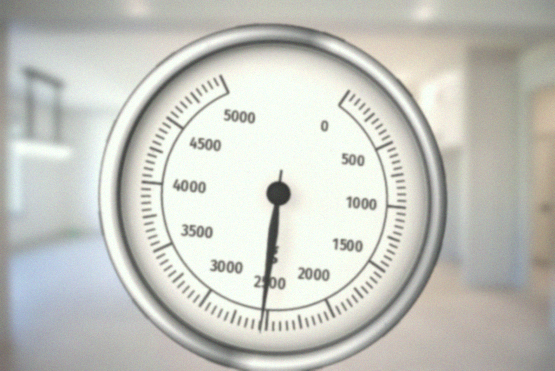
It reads 2550 g
